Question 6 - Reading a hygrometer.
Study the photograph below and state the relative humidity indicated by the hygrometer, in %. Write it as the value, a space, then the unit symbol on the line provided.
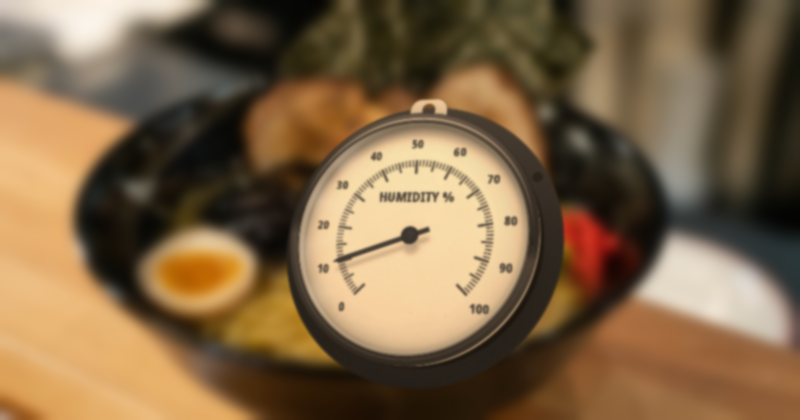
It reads 10 %
